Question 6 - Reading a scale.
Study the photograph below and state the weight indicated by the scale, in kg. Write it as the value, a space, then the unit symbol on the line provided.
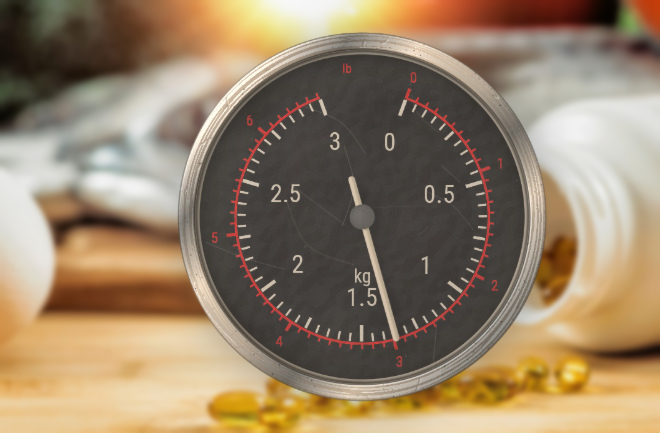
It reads 1.35 kg
